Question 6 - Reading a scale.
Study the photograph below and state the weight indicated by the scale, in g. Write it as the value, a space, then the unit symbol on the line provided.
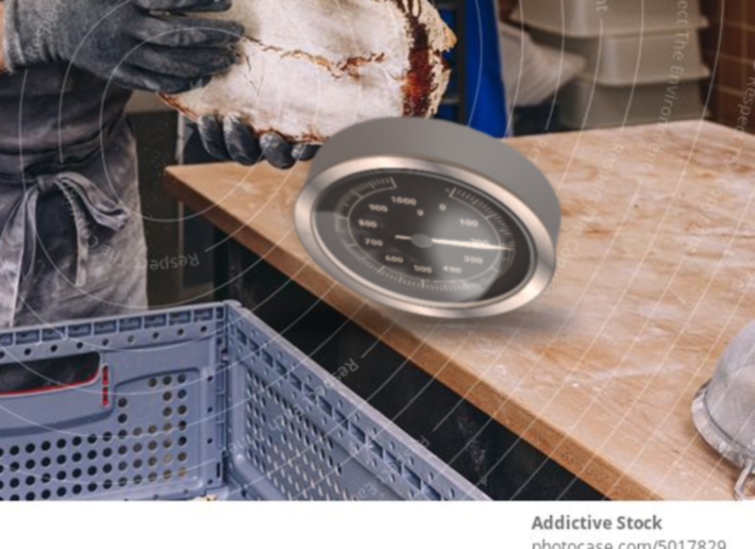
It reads 200 g
